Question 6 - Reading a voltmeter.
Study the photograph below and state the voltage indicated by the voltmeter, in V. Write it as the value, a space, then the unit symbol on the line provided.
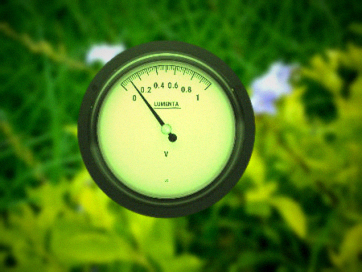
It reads 0.1 V
